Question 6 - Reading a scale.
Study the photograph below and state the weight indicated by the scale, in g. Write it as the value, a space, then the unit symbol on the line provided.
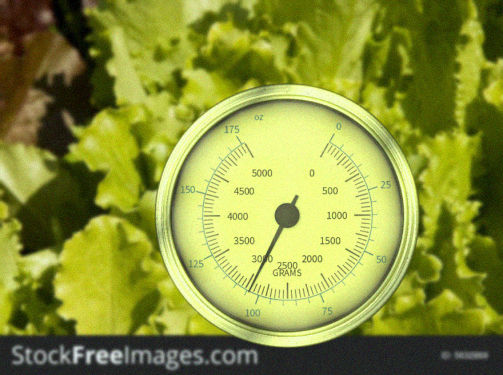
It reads 2950 g
